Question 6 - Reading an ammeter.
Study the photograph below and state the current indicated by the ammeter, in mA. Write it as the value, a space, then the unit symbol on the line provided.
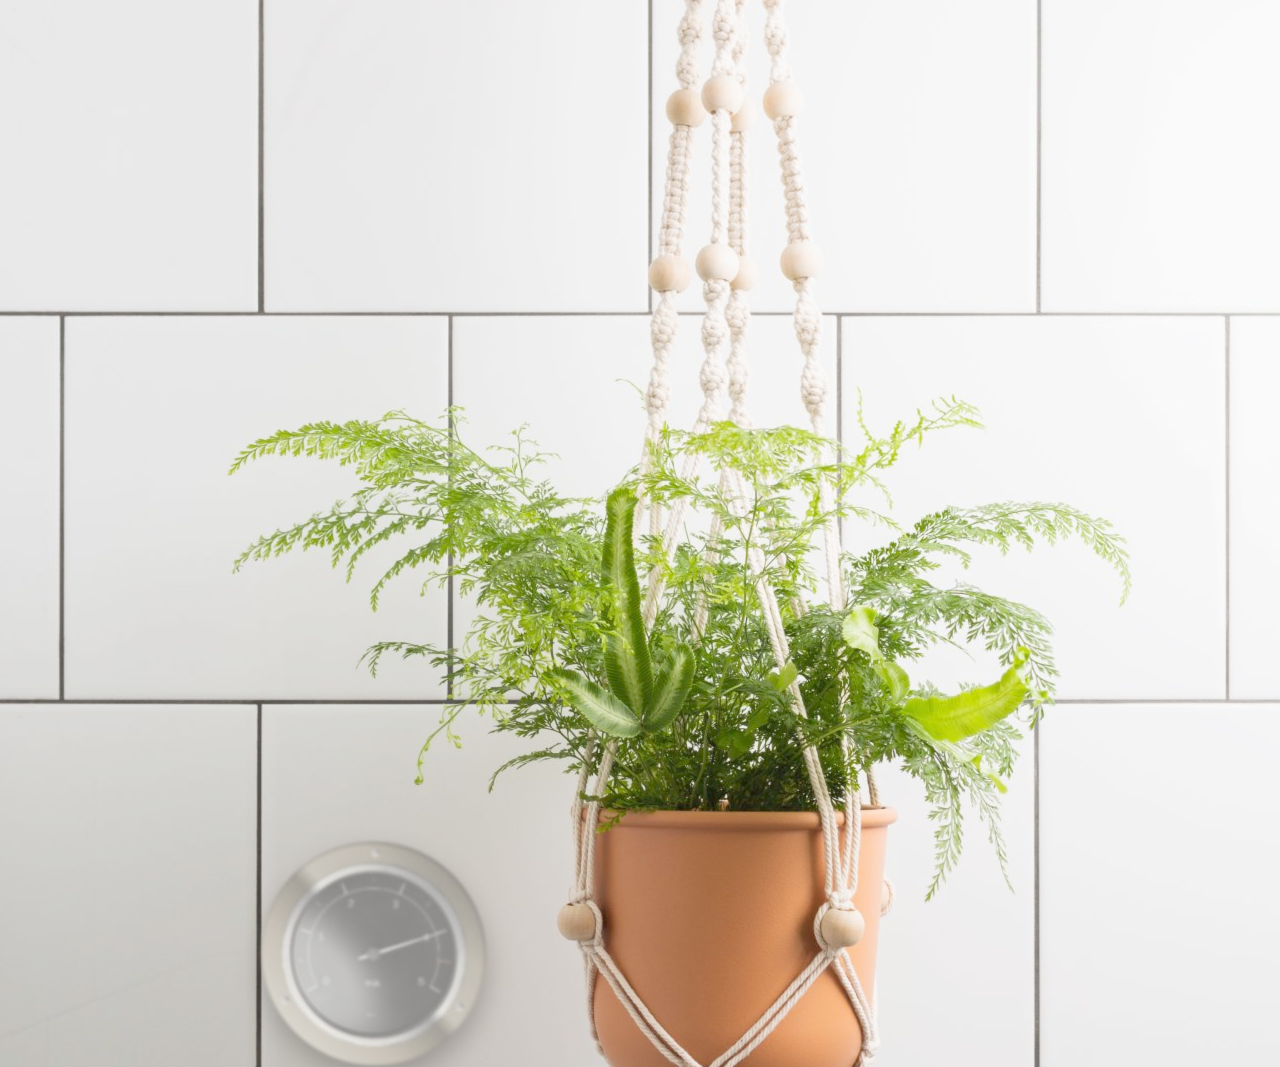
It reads 4 mA
